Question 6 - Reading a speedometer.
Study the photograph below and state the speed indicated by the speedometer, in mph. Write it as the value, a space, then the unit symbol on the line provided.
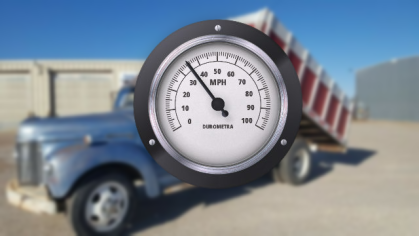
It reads 35 mph
